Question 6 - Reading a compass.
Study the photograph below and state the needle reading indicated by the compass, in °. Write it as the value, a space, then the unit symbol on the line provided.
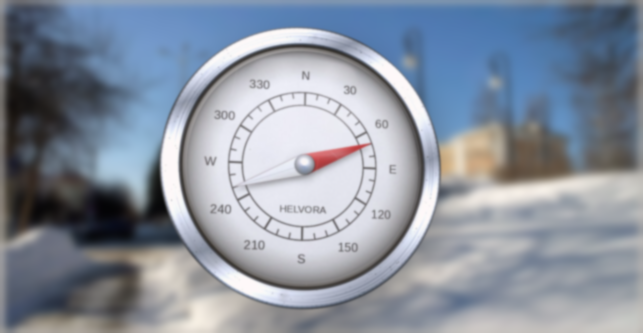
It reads 70 °
